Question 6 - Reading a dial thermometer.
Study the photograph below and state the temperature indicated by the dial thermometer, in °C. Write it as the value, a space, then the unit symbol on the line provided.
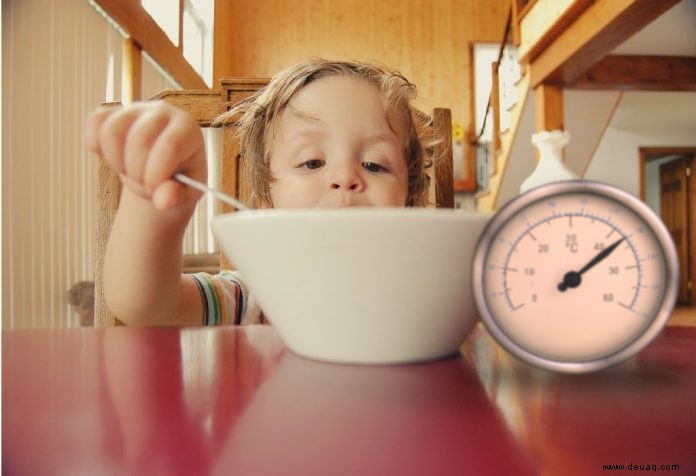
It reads 42.5 °C
